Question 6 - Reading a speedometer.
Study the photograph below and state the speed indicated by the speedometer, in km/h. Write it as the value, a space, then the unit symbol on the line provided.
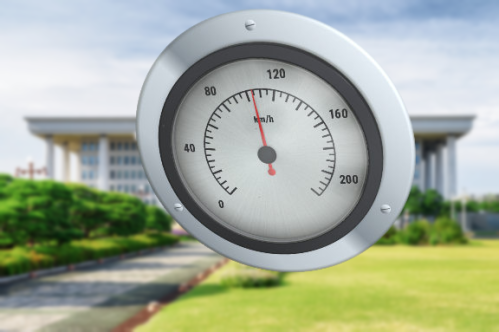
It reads 105 km/h
